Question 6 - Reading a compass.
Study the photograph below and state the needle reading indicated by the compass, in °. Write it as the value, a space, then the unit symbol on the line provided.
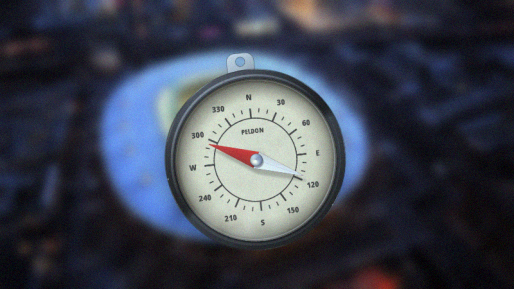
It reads 295 °
